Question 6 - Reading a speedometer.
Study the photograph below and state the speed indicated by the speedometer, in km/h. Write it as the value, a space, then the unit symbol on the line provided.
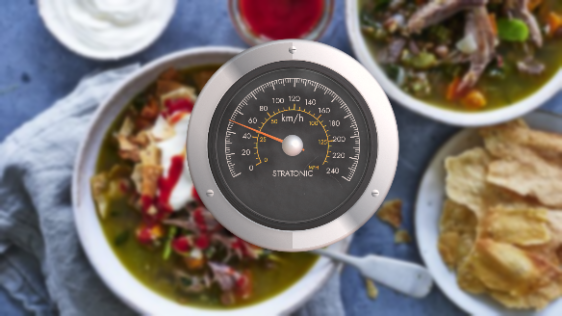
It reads 50 km/h
